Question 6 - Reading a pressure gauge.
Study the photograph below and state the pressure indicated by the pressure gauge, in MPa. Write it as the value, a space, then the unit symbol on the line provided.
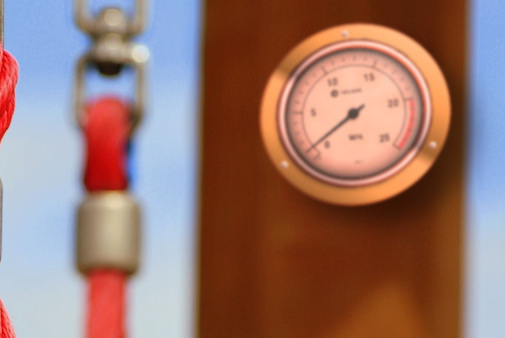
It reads 1 MPa
